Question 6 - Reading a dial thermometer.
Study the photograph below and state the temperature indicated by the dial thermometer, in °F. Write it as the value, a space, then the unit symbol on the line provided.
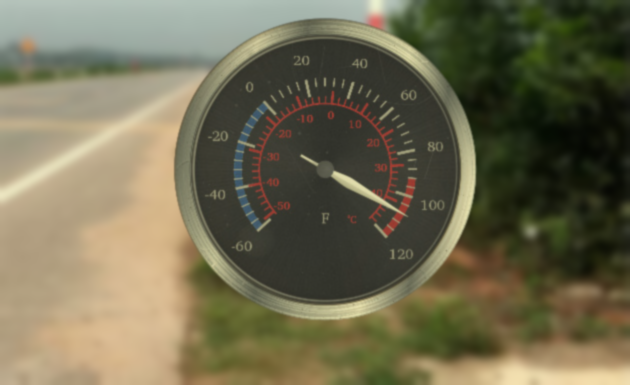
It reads 108 °F
